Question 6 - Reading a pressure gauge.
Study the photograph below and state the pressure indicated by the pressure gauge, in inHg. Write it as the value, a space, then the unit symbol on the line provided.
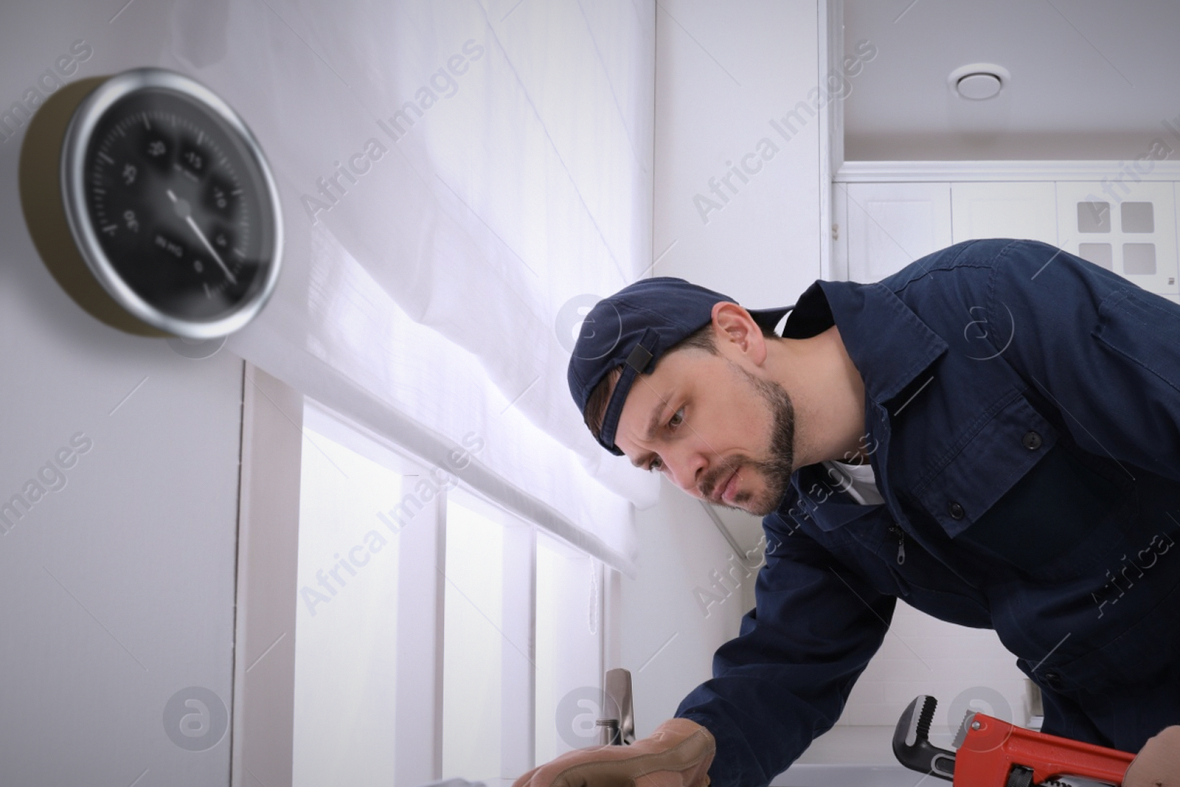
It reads -2.5 inHg
